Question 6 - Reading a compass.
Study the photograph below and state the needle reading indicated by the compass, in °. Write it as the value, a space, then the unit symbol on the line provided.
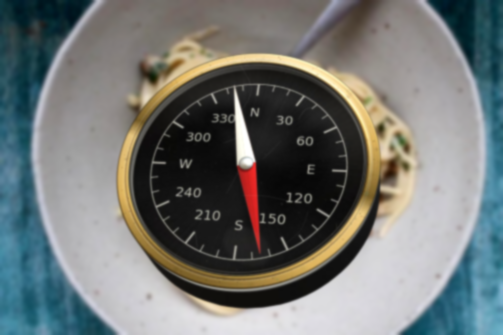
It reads 165 °
